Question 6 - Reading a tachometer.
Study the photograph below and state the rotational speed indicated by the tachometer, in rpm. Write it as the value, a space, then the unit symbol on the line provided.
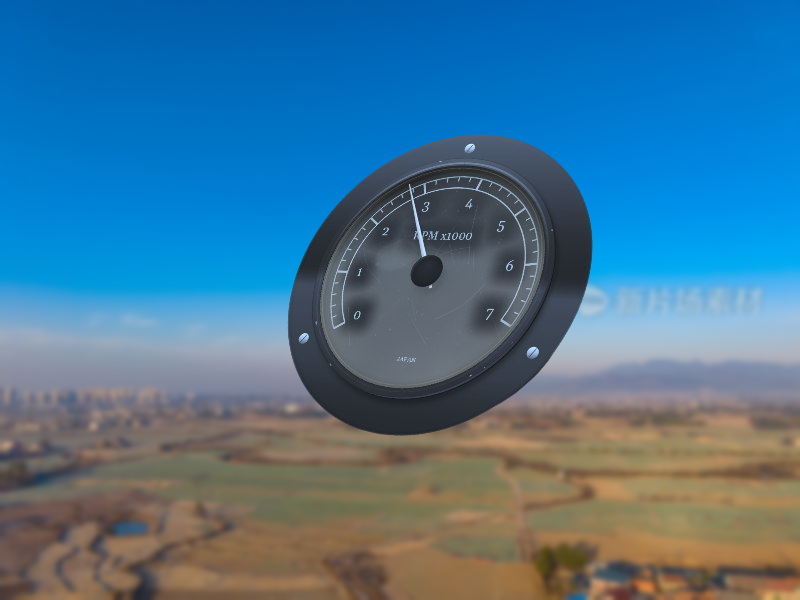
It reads 2800 rpm
